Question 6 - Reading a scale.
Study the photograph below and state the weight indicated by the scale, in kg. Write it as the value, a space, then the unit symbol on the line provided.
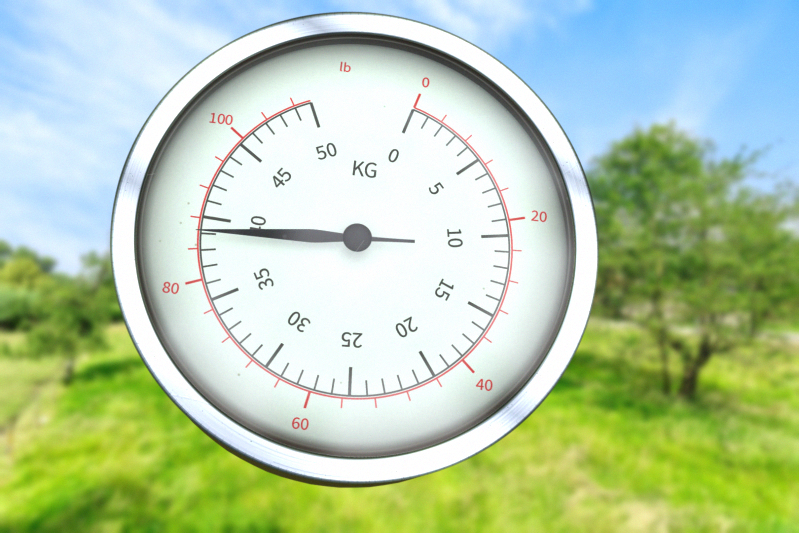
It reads 39 kg
